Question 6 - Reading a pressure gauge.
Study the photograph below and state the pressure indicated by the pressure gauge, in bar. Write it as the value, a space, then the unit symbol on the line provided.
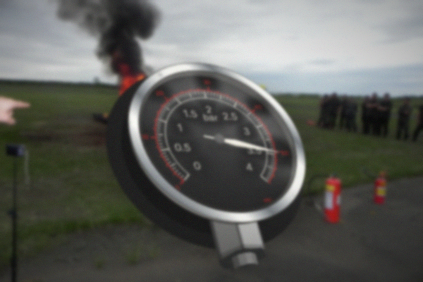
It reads 3.5 bar
